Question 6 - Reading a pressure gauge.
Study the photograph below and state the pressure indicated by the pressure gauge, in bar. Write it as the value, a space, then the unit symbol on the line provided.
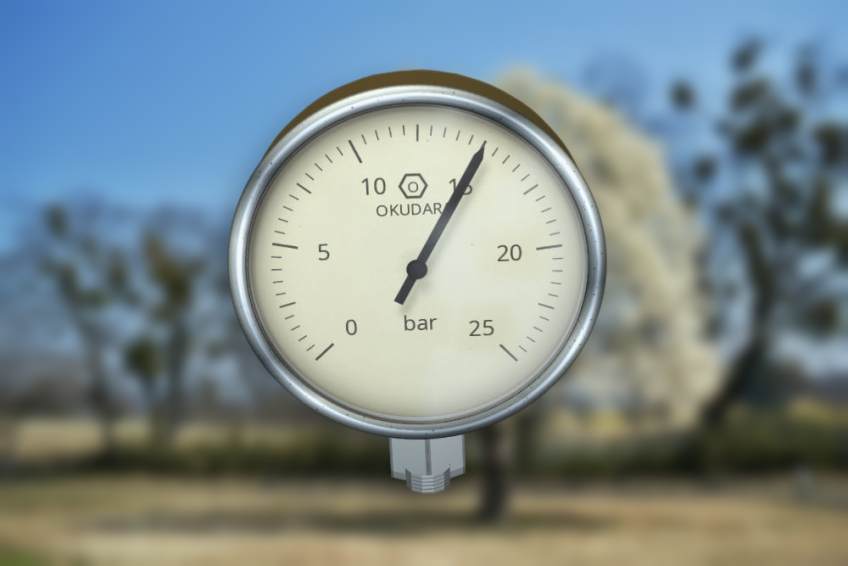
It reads 15 bar
